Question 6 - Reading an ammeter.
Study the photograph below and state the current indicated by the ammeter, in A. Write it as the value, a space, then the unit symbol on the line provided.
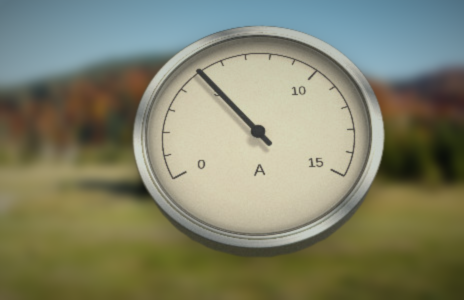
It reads 5 A
